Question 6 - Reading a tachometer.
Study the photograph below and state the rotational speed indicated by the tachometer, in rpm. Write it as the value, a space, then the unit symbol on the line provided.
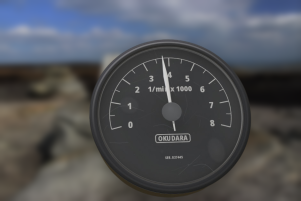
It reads 3750 rpm
